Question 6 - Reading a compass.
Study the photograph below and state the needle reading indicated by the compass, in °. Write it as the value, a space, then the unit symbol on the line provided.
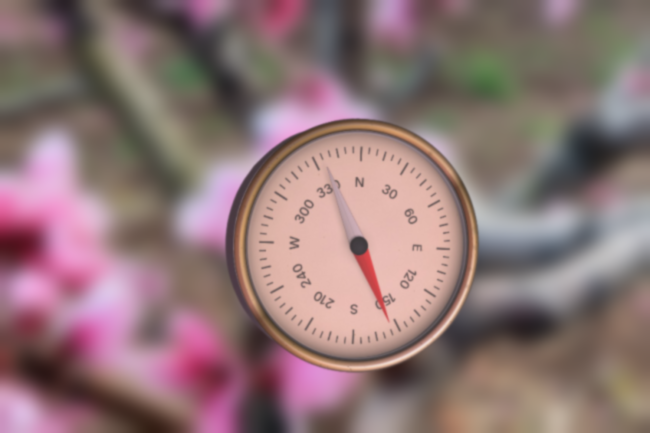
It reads 155 °
